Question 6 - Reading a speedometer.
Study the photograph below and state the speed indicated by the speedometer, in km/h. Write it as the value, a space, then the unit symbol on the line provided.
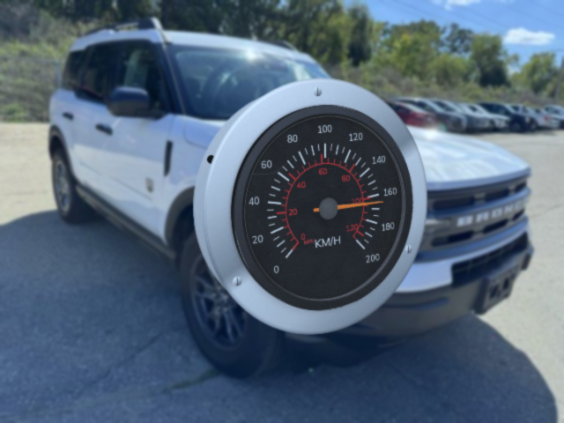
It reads 165 km/h
